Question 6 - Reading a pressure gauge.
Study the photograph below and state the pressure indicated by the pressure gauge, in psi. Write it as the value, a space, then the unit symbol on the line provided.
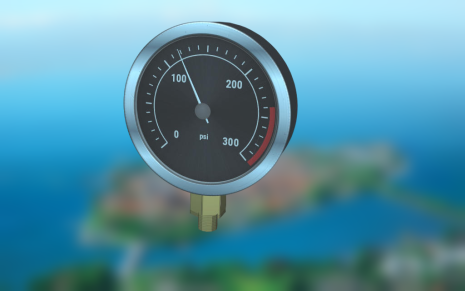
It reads 120 psi
